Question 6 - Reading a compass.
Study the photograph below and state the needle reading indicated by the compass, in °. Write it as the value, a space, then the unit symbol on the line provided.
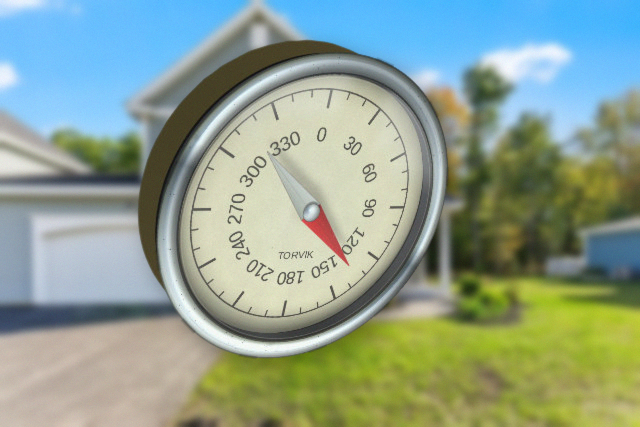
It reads 135 °
